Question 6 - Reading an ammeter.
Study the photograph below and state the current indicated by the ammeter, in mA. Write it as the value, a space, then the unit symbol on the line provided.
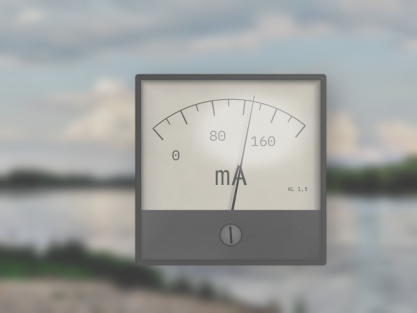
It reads 130 mA
